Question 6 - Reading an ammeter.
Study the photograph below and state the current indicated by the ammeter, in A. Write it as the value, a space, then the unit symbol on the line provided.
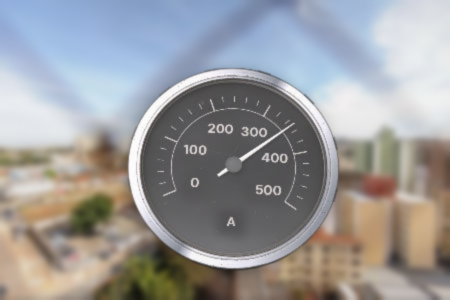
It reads 350 A
